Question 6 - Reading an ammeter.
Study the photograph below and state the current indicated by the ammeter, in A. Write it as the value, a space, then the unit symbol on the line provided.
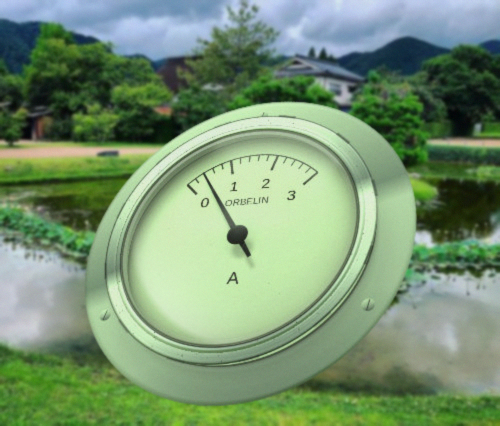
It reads 0.4 A
